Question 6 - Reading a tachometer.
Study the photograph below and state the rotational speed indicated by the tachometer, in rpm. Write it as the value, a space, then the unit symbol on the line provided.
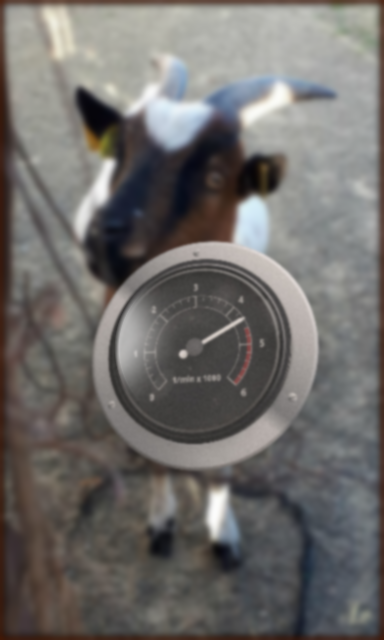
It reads 4400 rpm
